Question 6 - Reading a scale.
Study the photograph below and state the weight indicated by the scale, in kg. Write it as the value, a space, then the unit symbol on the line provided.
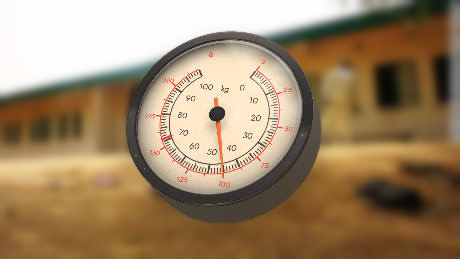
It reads 45 kg
